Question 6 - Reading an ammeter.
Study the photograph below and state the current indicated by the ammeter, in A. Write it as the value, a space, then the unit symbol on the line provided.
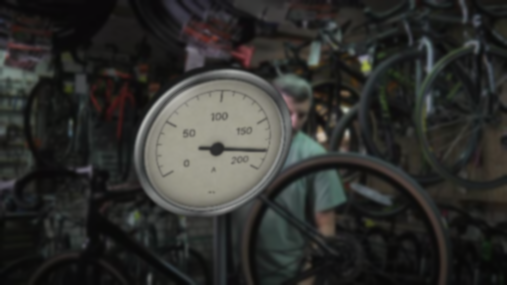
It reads 180 A
